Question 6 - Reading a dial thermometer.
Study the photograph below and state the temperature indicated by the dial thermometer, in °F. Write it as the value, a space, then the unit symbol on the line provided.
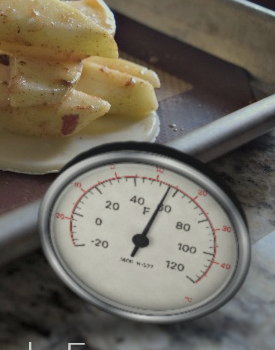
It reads 56 °F
